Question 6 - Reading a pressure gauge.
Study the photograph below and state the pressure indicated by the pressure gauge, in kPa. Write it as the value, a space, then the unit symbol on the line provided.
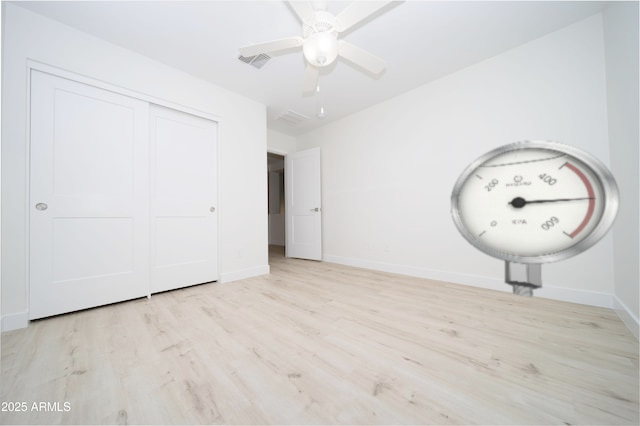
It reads 500 kPa
